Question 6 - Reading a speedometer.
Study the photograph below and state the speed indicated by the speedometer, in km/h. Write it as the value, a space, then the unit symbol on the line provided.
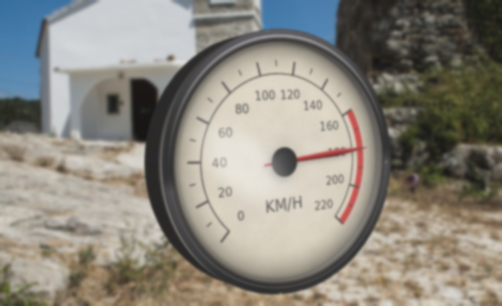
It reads 180 km/h
